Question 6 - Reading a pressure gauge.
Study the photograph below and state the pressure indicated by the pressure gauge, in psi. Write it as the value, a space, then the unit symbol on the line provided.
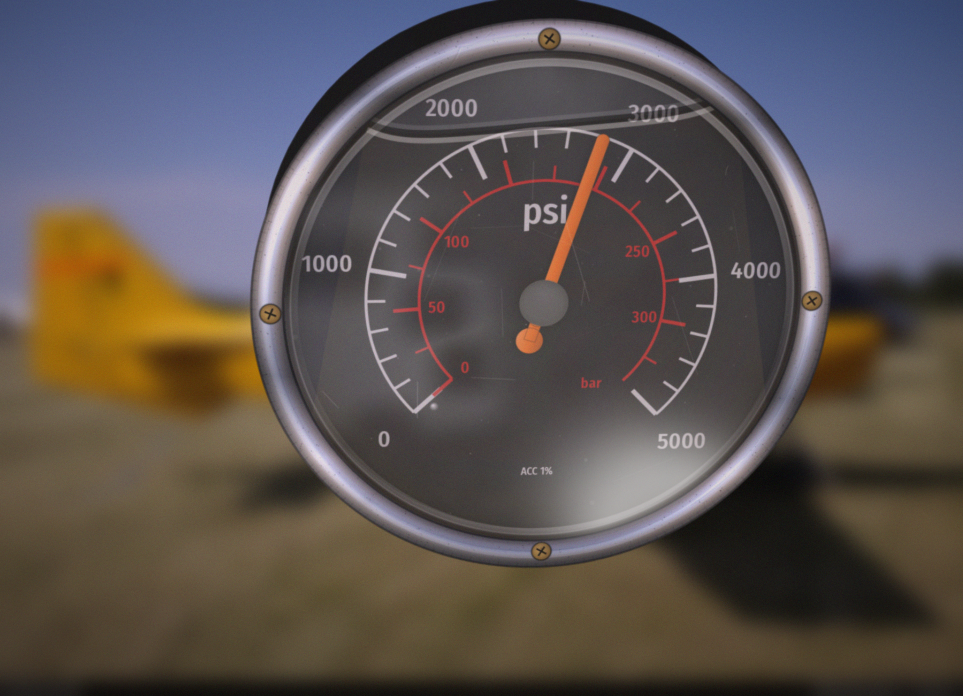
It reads 2800 psi
